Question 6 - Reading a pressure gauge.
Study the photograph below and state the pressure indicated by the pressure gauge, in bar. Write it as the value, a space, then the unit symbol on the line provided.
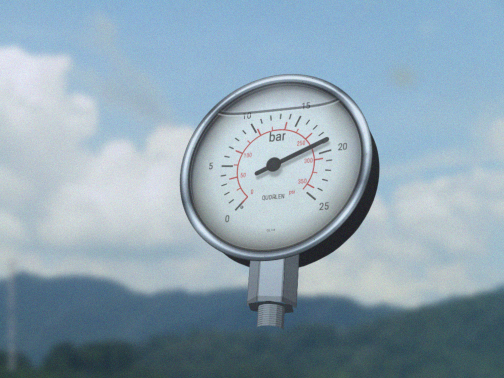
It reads 19 bar
